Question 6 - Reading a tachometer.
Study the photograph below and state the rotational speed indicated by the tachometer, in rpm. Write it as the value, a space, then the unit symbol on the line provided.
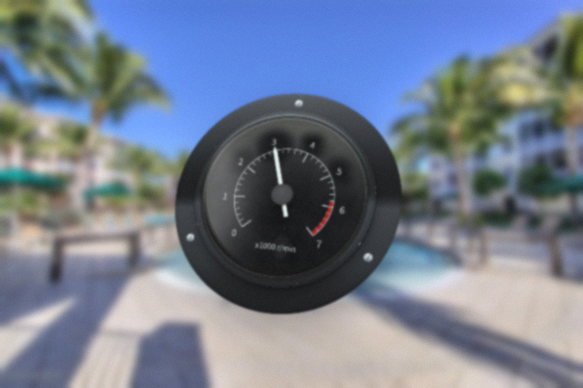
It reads 3000 rpm
